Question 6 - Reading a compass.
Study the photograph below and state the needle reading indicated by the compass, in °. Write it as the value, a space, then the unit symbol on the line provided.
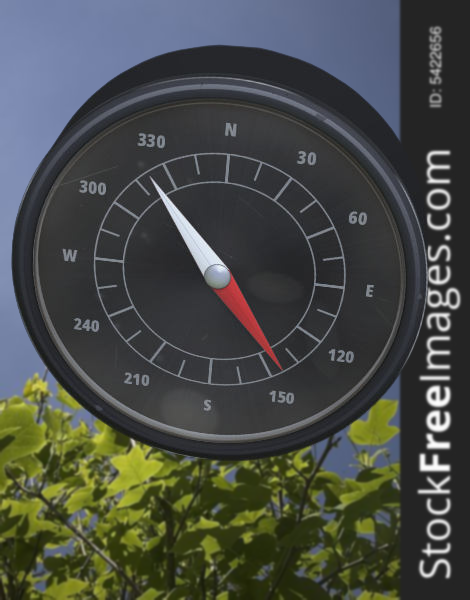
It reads 142.5 °
